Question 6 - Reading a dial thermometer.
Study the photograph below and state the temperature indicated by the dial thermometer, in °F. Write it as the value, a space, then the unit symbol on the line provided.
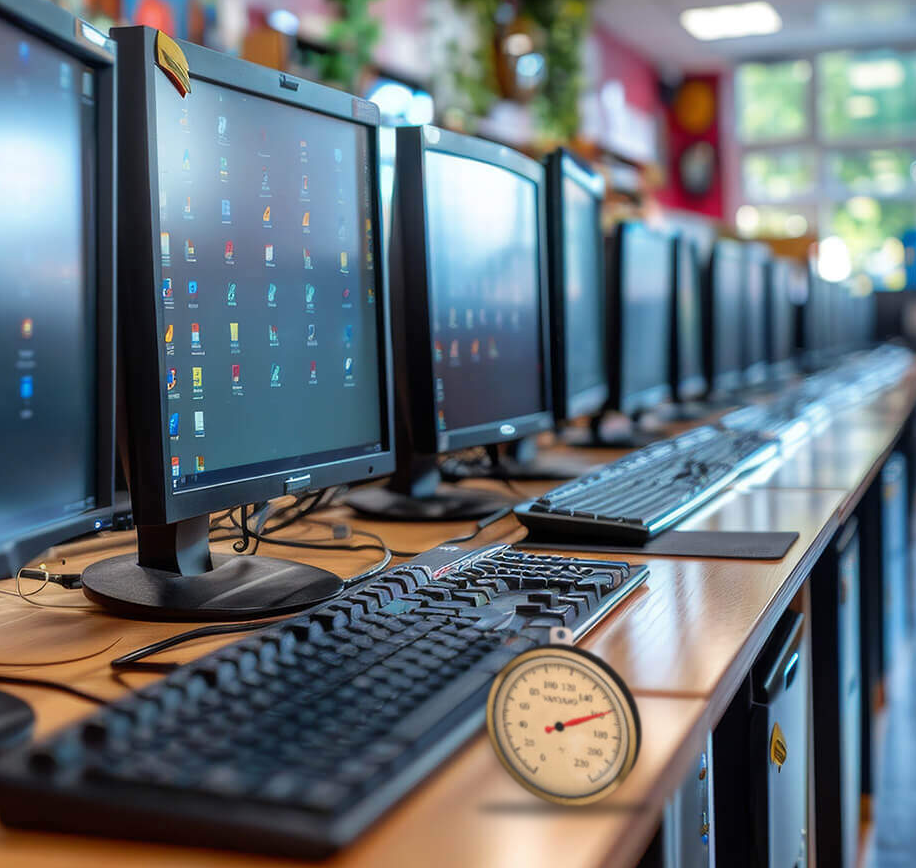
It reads 160 °F
